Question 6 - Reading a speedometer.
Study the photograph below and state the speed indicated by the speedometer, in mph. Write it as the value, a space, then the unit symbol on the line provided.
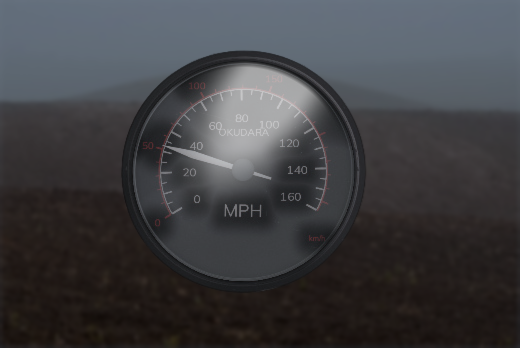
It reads 32.5 mph
